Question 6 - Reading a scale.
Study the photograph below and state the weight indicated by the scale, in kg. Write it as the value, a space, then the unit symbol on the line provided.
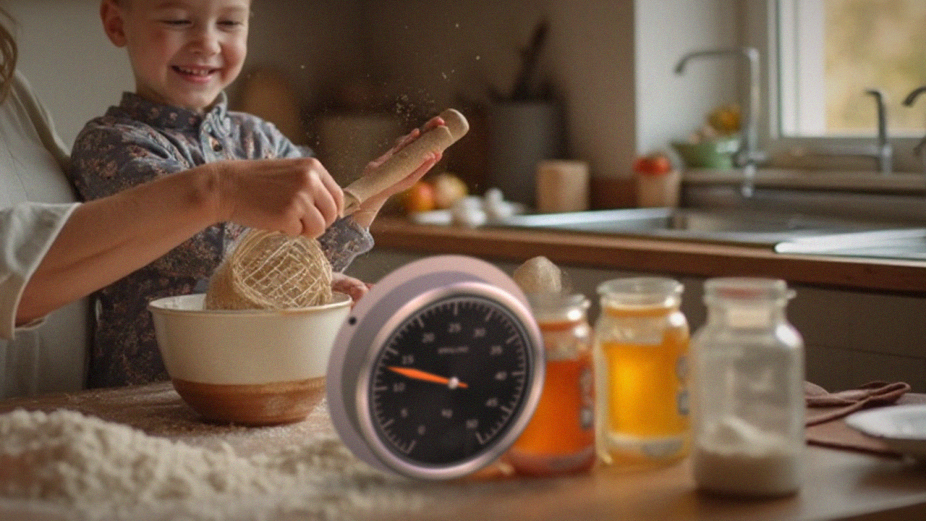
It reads 13 kg
